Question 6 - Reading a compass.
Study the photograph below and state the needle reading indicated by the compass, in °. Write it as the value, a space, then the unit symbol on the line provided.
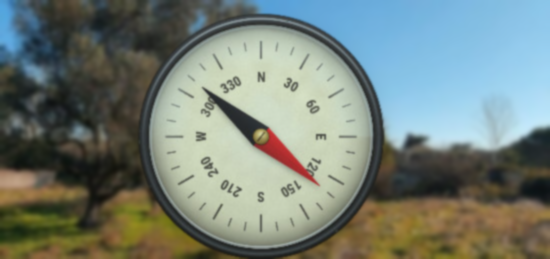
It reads 130 °
